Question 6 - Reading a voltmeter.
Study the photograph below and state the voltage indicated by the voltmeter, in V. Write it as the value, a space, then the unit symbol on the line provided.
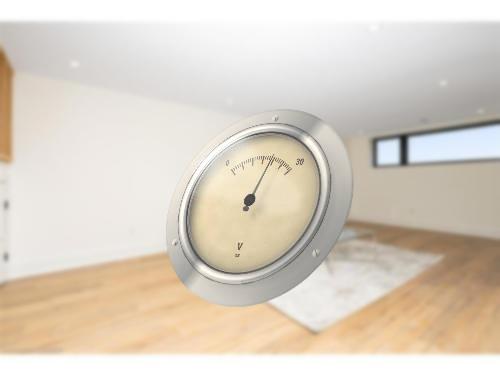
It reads 20 V
